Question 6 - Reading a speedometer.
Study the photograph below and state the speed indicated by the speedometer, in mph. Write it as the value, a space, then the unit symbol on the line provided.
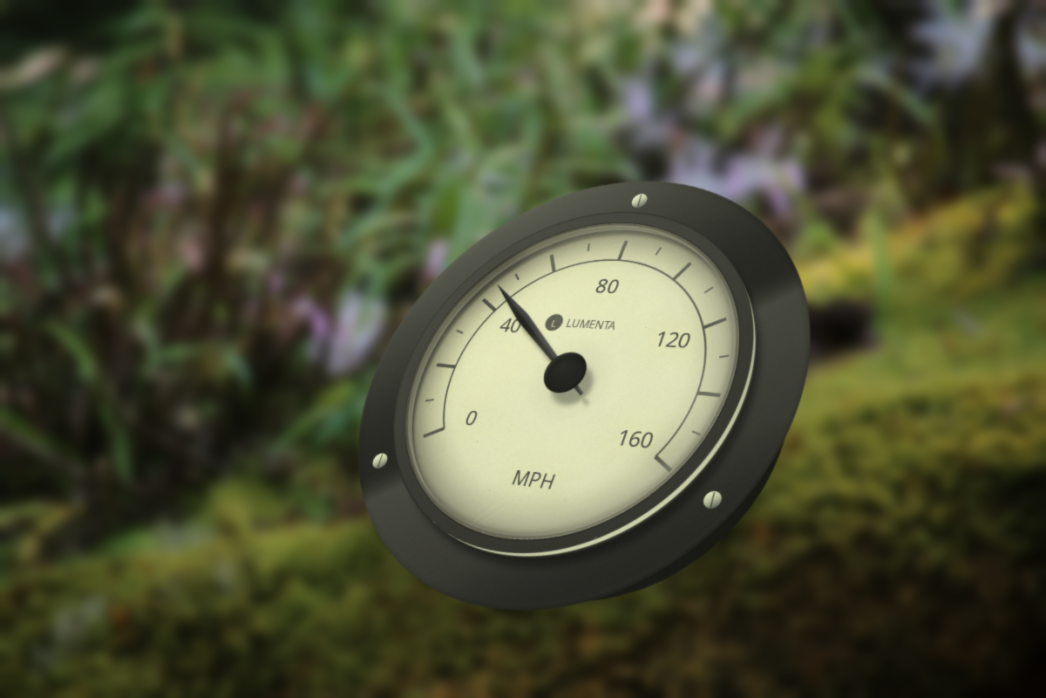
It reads 45 mph
